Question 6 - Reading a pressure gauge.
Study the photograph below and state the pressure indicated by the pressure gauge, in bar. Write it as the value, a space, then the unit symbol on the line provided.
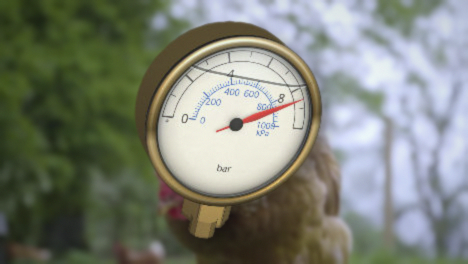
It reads 8.5 bar
